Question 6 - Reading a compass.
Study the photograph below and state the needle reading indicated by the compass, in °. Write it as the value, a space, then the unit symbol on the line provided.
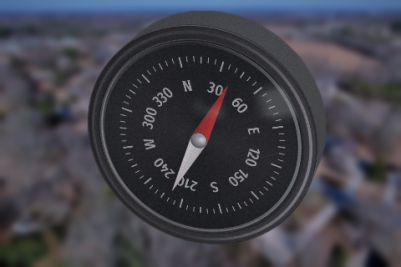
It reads 40 °
